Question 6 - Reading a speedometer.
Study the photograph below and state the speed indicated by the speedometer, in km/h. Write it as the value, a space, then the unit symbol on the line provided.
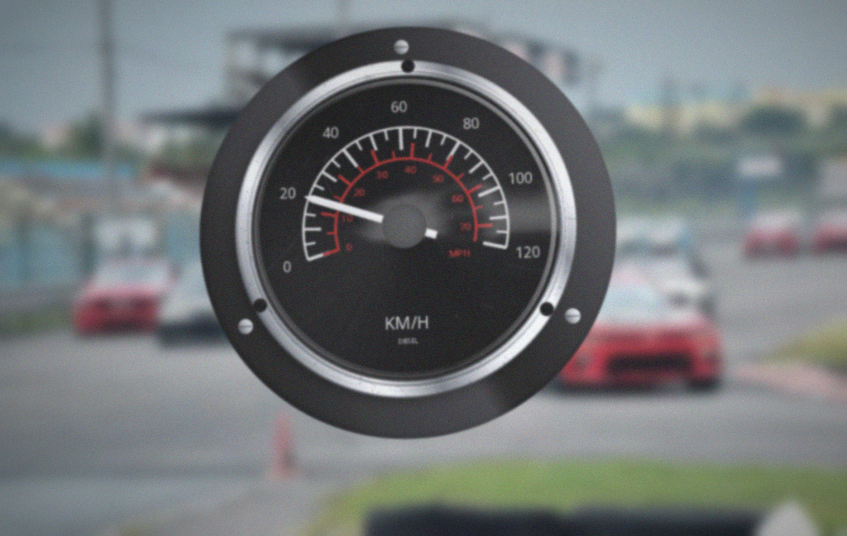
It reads 20 km/h
